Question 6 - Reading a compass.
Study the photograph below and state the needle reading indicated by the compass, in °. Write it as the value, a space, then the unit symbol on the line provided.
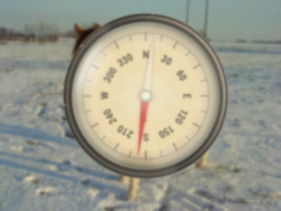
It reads 187.5 °
